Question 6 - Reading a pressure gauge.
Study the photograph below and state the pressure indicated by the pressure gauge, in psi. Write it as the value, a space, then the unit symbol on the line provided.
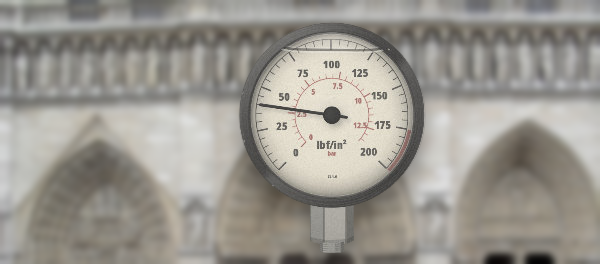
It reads 40 psi
